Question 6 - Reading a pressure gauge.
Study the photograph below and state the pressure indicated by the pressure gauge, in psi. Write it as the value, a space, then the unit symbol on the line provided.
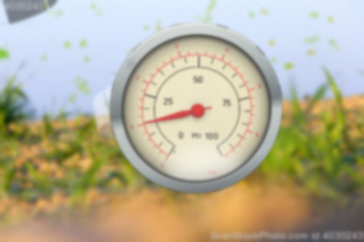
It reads 15 psi
